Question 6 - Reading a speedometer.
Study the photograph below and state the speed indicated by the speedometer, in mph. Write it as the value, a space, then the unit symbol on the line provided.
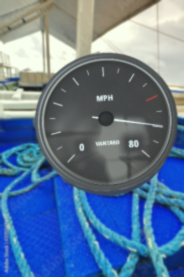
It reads 70 mph
